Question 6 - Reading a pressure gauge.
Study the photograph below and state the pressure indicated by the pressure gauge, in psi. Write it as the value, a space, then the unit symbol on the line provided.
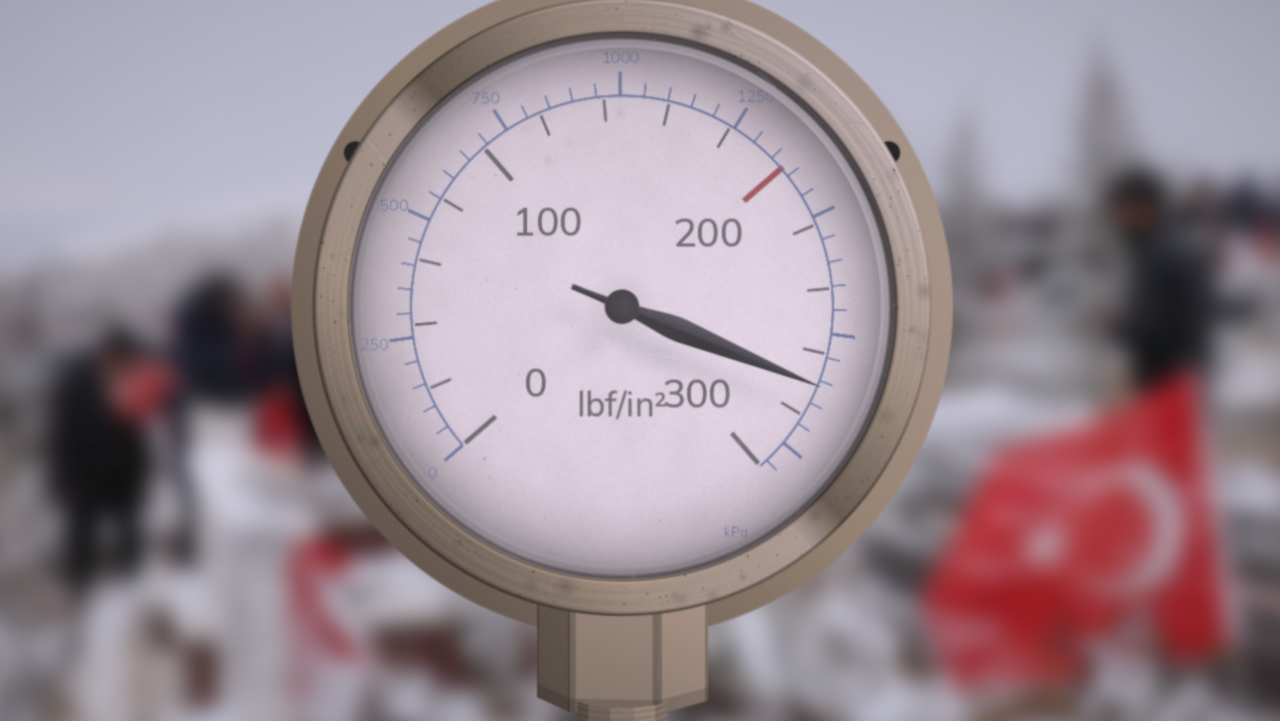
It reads 270 psi
